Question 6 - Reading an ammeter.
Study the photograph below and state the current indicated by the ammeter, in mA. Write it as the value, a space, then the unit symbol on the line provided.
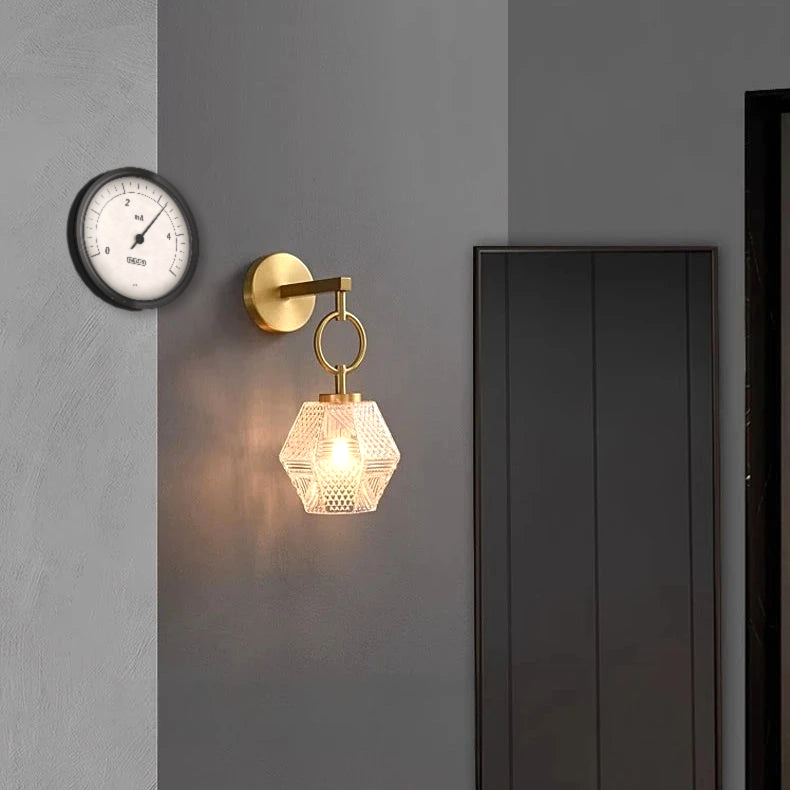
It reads 3.2 mA
